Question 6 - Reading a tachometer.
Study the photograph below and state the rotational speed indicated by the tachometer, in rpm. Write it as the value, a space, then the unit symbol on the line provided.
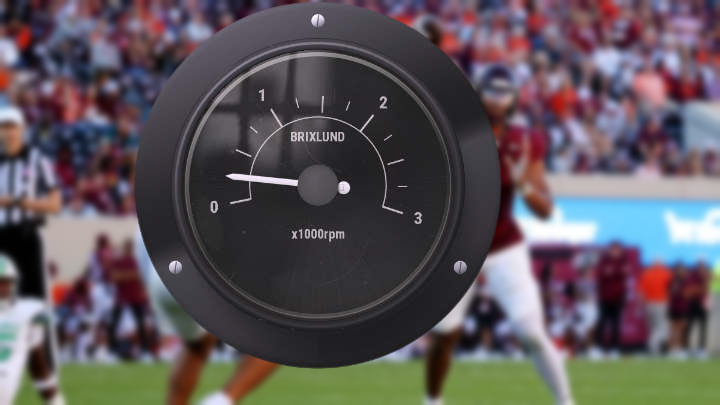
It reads 250 rpm
